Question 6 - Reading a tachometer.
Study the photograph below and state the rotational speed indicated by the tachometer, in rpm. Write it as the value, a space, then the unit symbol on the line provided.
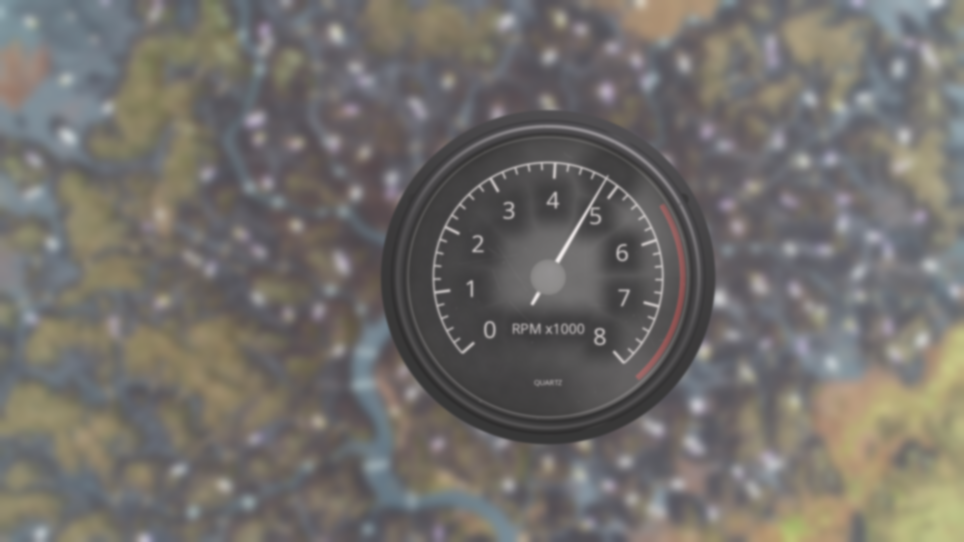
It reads 4800 rpm
